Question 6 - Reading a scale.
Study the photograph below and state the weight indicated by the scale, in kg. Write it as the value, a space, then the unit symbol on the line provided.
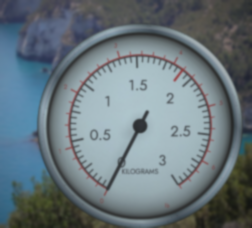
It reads 0 kg
